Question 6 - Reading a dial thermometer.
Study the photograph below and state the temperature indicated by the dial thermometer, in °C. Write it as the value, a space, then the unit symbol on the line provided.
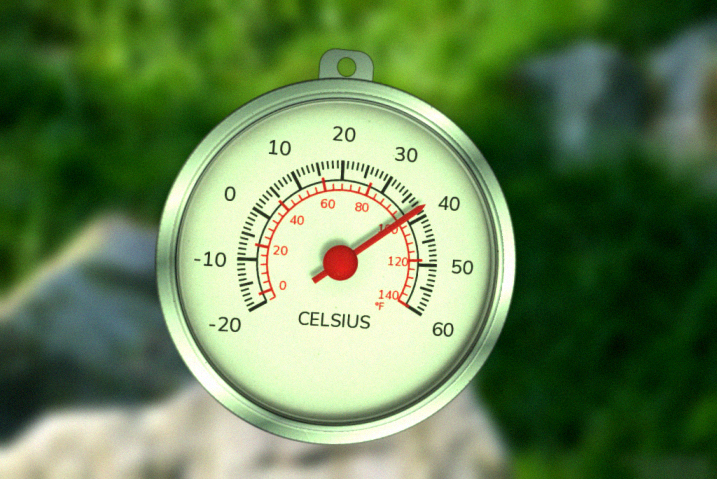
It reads 38 °C
